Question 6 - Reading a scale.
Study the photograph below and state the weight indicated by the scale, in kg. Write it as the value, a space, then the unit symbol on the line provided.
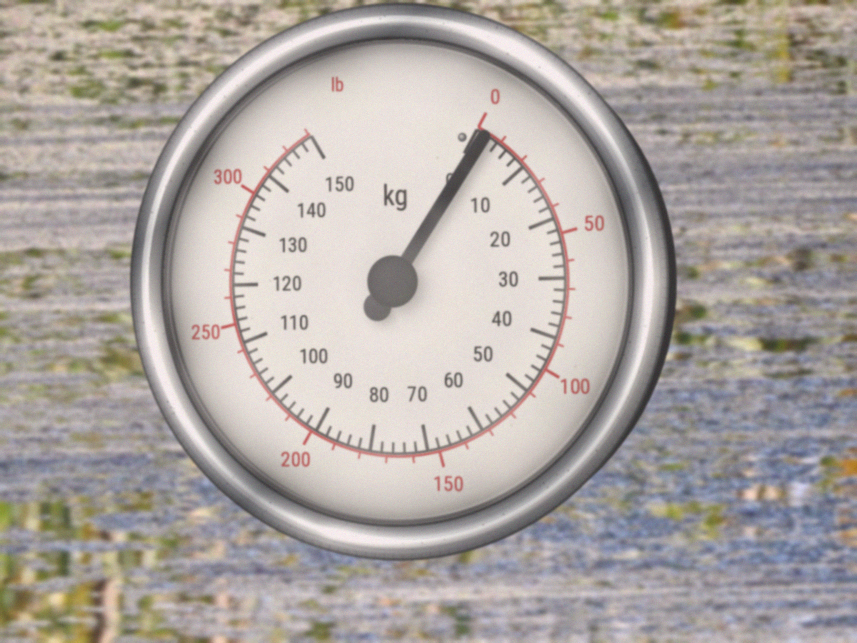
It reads 2 kg
